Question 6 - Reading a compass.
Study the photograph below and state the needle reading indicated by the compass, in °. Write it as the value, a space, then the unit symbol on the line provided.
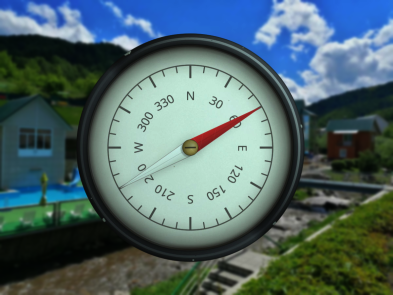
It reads 60 °
